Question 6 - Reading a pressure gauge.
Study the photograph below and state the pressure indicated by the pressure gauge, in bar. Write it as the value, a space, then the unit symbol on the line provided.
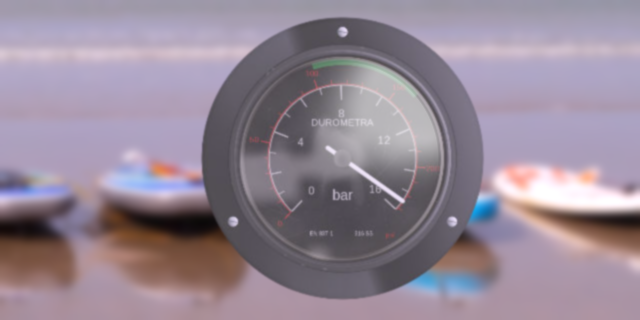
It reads 15.5 bar
